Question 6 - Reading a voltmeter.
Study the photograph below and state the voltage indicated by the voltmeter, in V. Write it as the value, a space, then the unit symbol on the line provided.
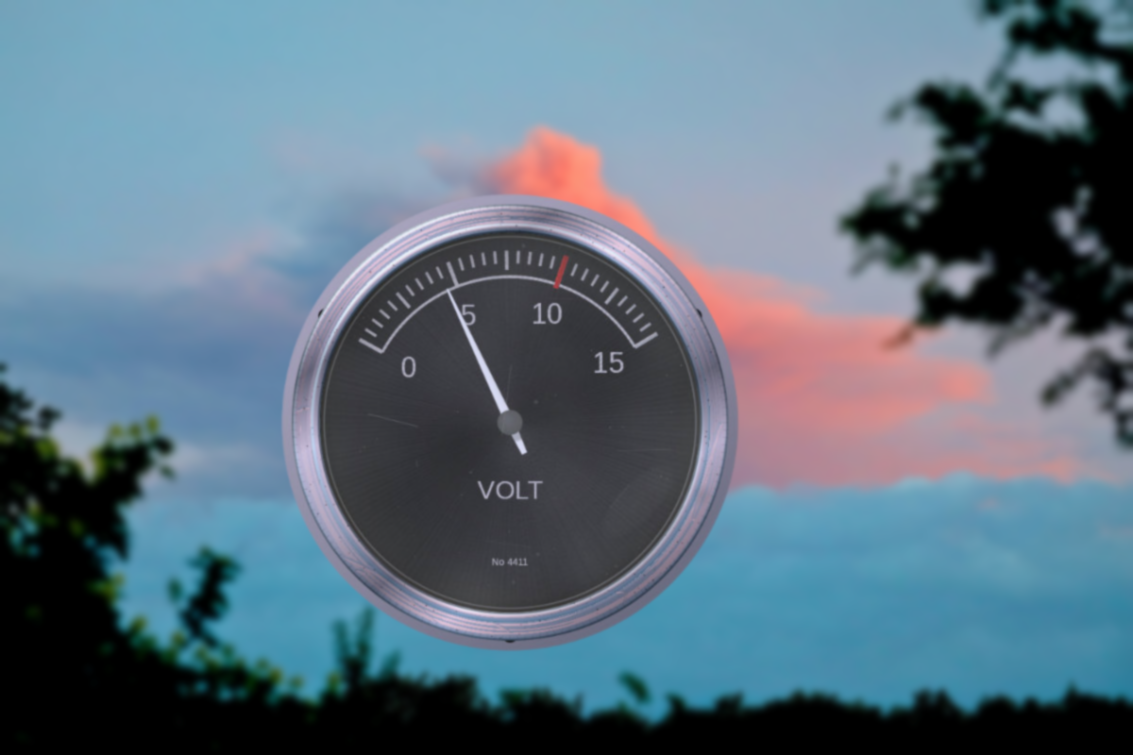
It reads 4.5 V
